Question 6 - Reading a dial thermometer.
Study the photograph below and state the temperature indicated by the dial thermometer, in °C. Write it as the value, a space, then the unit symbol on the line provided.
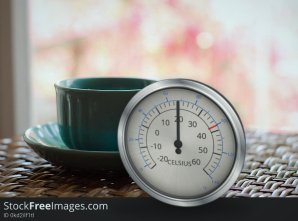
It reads 20 °C
